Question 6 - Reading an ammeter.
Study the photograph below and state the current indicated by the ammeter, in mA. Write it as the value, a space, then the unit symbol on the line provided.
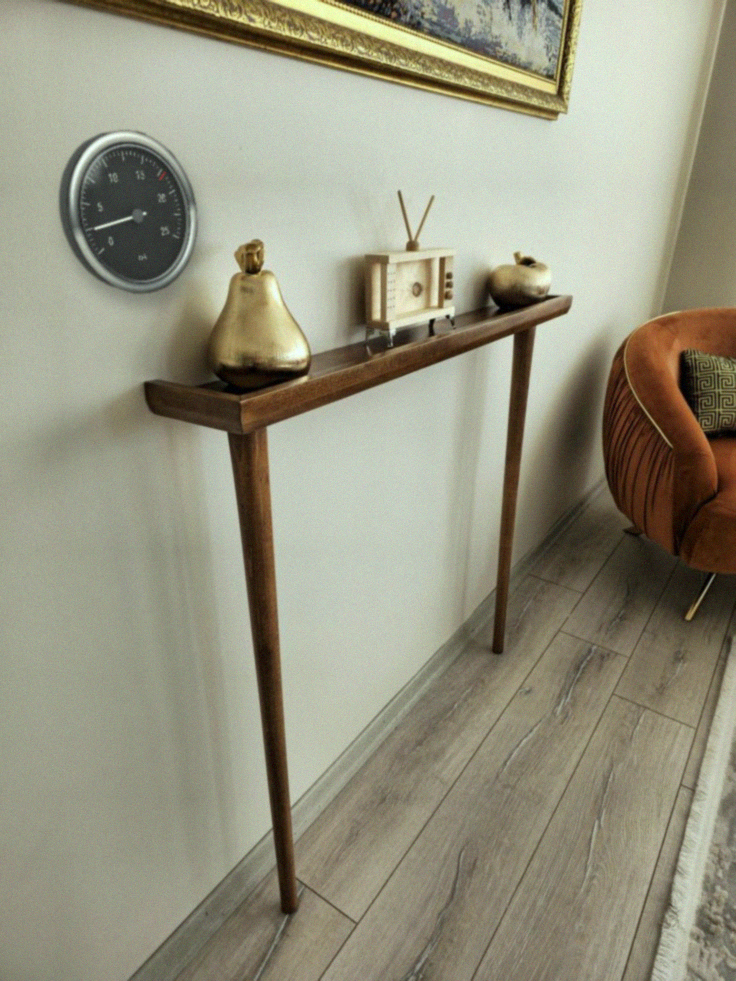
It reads 2.5 mA
